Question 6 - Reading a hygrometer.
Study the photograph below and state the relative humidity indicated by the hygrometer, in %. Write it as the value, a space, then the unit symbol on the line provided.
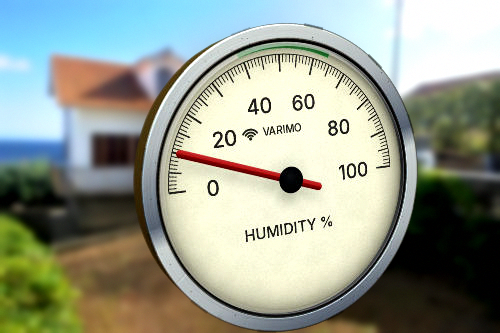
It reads 10 %
